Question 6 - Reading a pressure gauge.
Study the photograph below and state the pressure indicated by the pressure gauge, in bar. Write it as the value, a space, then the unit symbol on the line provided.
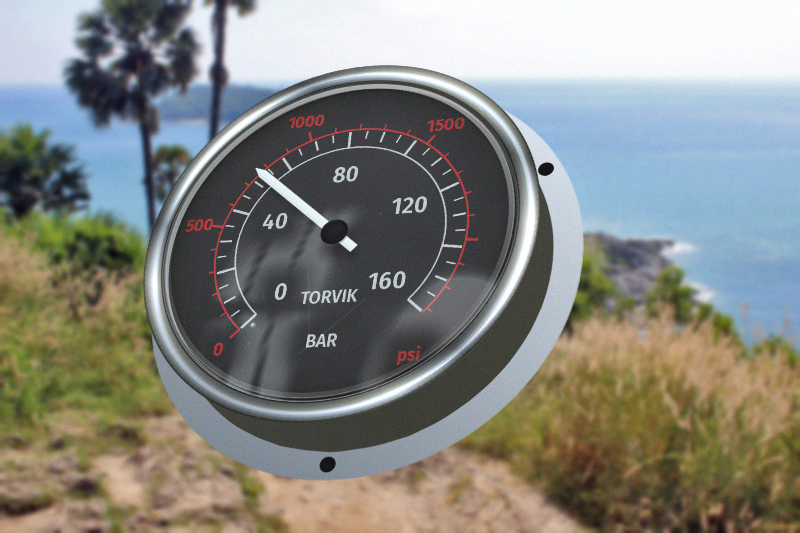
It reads 52.5 bar
